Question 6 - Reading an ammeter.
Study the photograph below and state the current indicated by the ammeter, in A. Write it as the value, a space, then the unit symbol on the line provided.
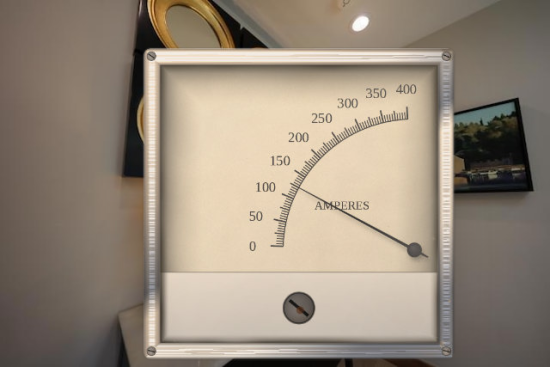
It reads 125 A
